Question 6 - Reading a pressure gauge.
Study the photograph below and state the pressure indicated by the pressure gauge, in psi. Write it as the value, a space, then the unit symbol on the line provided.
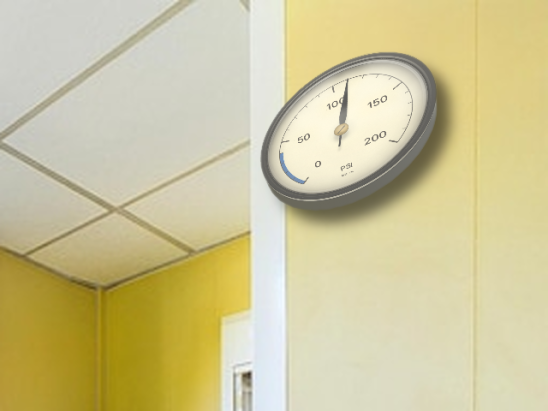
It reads 110 psi
